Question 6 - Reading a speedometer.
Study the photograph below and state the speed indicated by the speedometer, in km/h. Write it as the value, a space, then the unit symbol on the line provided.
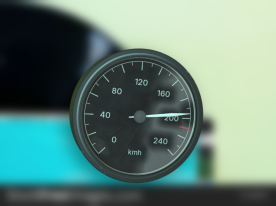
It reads 195 km/h
